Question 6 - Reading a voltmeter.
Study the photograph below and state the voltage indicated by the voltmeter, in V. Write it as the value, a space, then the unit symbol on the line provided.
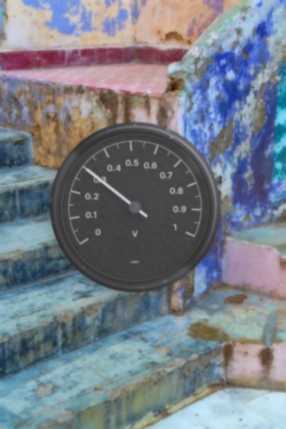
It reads 0.3 V
